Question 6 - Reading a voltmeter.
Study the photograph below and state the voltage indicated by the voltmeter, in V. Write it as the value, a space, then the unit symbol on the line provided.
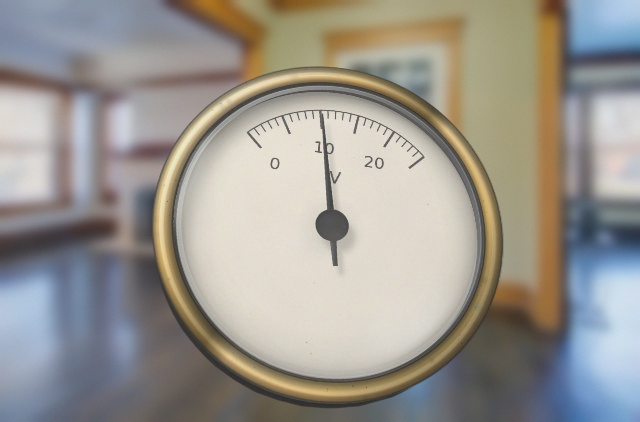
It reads 10 V
